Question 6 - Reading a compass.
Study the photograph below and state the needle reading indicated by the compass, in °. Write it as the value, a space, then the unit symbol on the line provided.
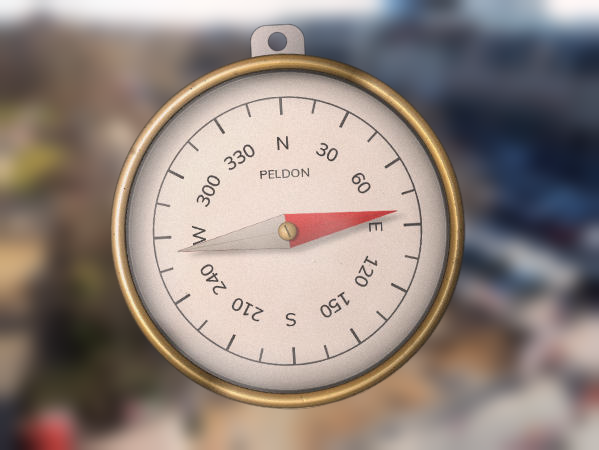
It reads 82.5 °
